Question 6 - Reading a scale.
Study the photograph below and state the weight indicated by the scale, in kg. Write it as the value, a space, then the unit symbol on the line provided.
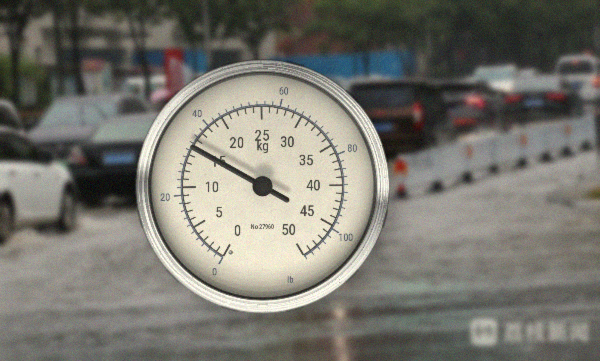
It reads 15 kg
